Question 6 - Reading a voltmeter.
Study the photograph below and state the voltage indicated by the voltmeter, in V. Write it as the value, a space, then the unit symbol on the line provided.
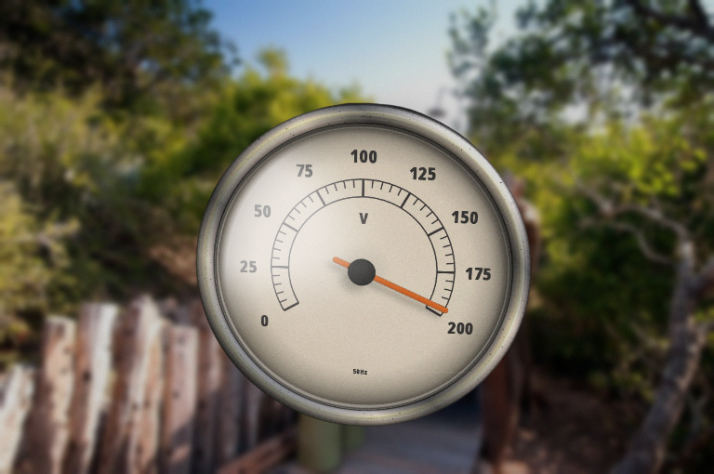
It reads 195 V
